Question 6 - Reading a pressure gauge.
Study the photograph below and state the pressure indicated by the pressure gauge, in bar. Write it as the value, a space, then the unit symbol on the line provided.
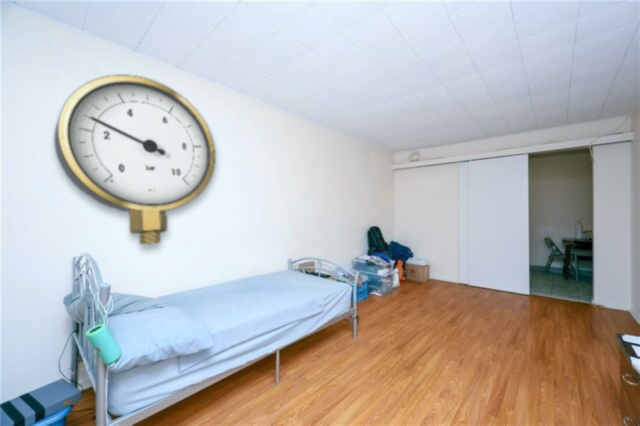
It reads 2.5 bar
